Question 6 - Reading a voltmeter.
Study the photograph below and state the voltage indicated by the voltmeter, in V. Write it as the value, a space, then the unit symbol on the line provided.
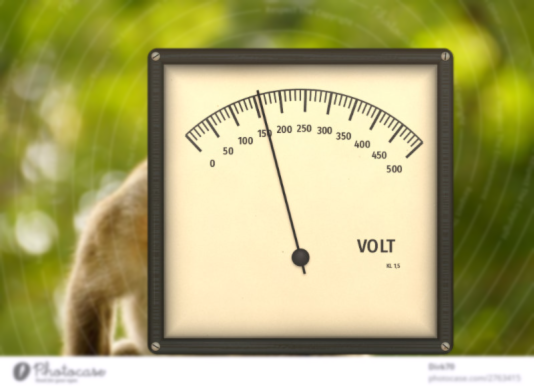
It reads 160 V
